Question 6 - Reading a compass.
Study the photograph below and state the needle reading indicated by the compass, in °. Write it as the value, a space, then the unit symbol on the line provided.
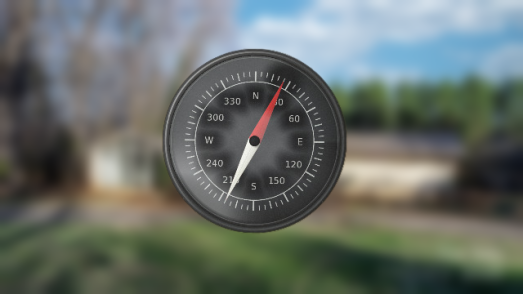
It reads 25 °
